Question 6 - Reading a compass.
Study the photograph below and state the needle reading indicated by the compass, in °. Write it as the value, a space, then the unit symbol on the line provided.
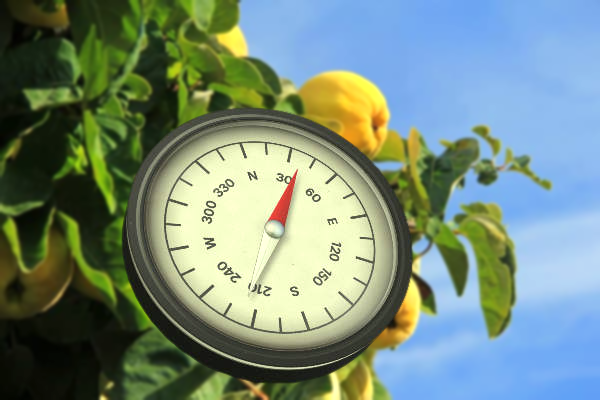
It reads 37.5 °
